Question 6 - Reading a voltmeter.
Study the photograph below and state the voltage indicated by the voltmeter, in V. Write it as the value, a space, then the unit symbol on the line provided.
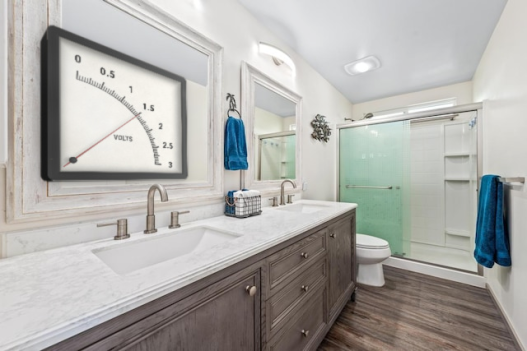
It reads 1.5 V
